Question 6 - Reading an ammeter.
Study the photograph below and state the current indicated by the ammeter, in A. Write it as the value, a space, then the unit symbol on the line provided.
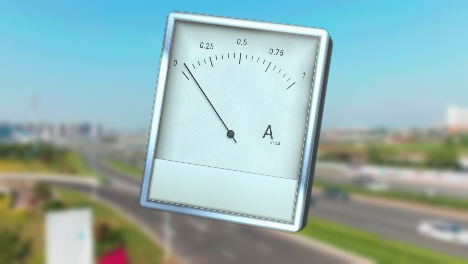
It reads 0.05 A
